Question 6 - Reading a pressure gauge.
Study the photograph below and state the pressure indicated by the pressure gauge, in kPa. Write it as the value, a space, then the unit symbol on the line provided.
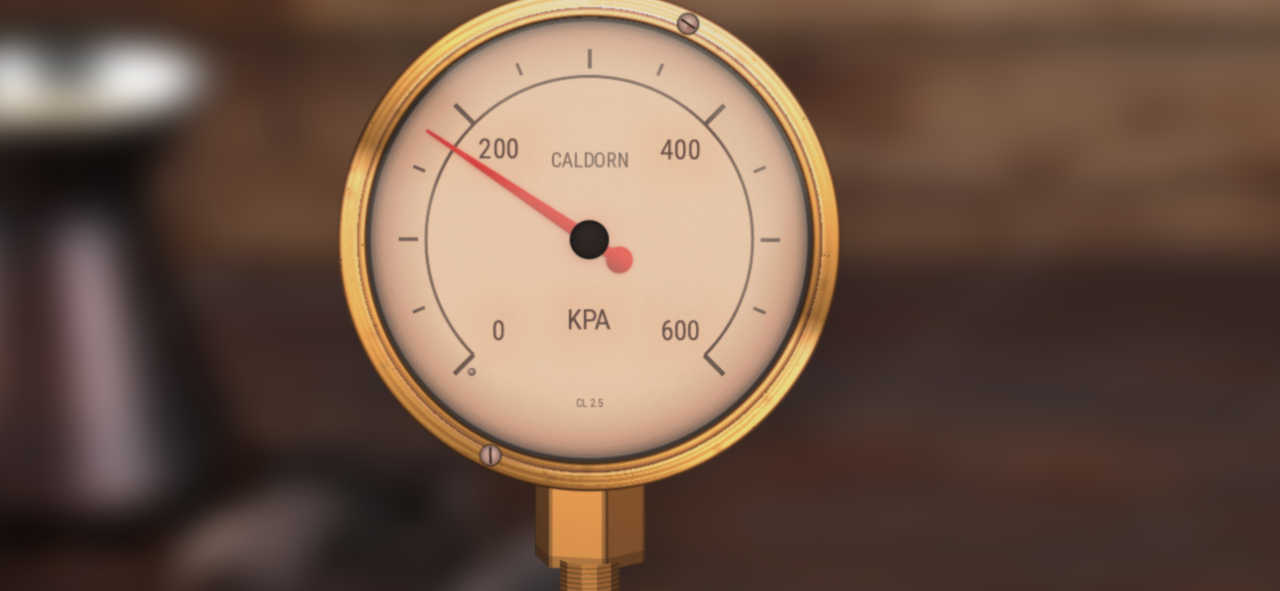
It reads 175 kPa
